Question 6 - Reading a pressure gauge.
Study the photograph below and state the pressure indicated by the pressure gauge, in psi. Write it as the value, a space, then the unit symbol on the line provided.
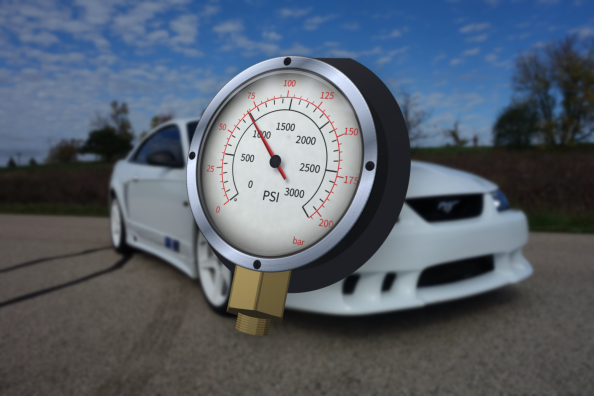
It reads 1000 psi
